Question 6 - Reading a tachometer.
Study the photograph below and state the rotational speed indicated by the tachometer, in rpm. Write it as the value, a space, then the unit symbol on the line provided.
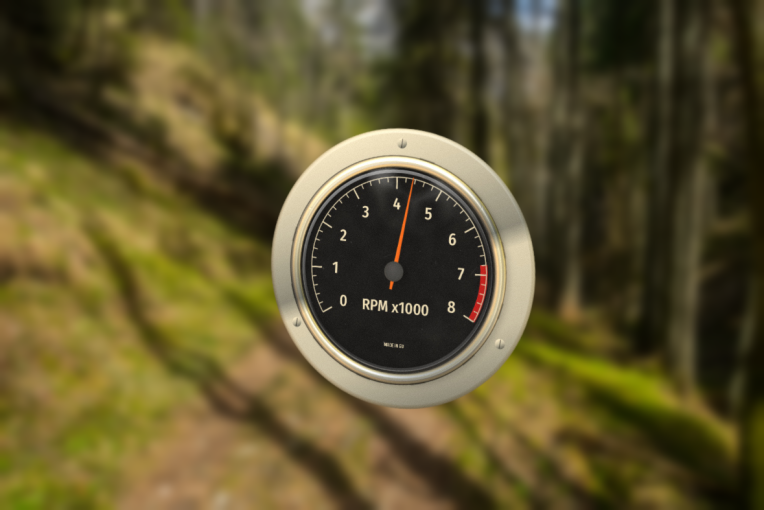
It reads 4400 rpm
